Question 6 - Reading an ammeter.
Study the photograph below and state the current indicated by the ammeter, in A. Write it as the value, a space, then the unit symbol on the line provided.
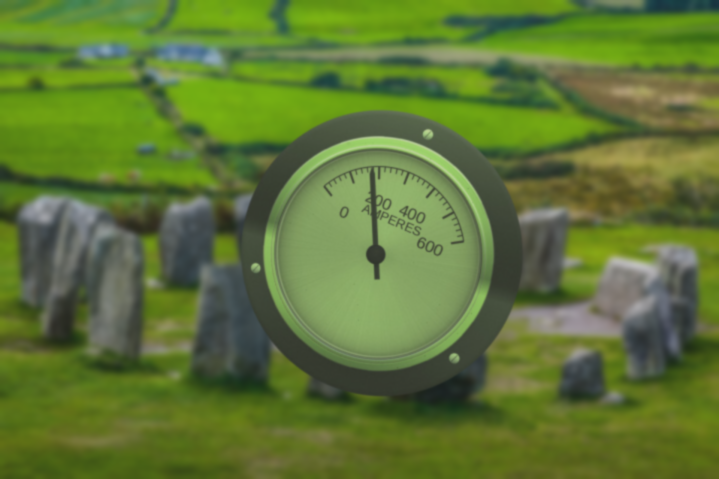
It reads 180 A
